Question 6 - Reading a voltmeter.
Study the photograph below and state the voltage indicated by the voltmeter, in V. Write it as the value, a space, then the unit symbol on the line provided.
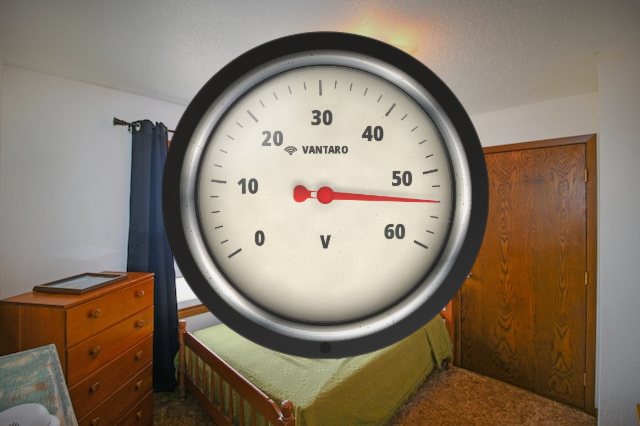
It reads 54 V
